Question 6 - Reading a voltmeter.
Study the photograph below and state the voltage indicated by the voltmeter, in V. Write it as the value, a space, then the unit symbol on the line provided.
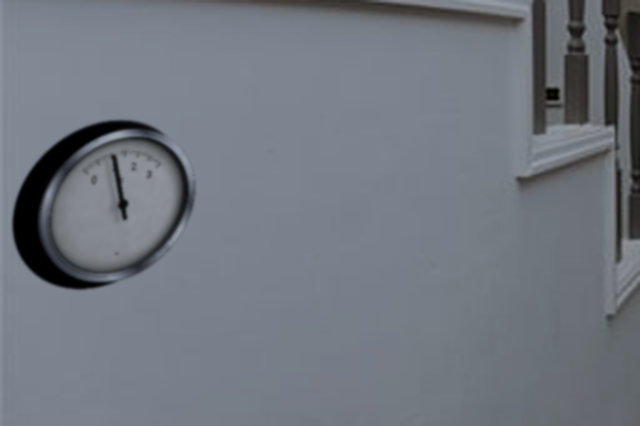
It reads 1 V
